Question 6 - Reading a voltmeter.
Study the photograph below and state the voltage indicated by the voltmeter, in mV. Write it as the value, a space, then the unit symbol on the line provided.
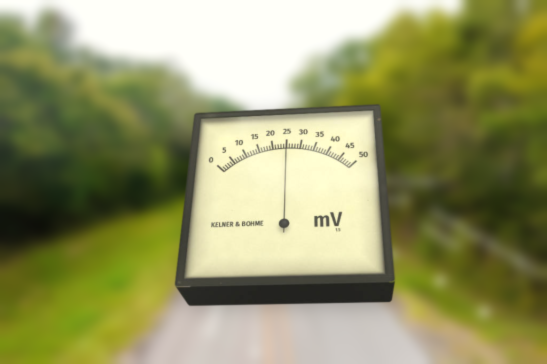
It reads 25 mV
